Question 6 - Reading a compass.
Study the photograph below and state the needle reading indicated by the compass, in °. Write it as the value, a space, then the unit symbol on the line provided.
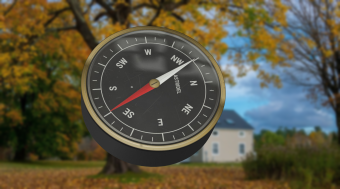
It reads 150 °
